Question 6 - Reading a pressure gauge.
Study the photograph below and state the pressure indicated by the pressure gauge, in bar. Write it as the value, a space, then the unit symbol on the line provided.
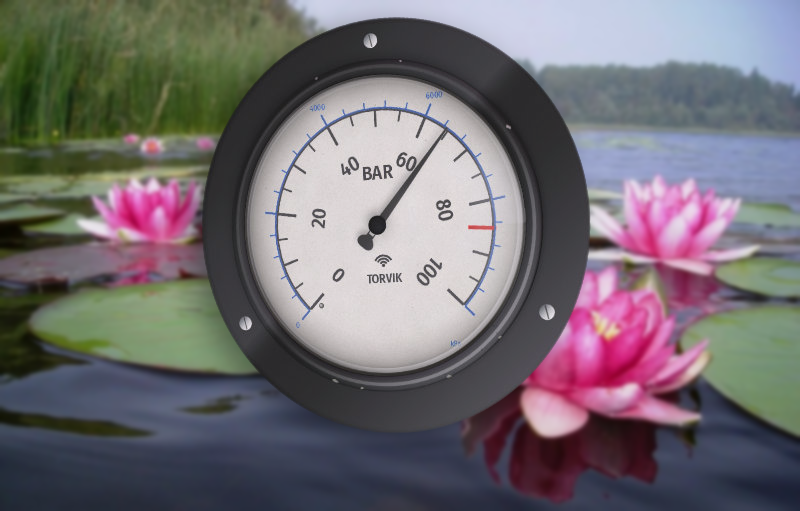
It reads 65 bar
